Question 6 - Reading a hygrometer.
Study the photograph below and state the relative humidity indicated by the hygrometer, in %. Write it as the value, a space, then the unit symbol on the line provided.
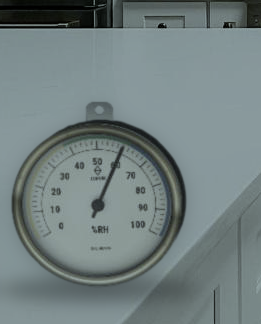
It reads 60 %
